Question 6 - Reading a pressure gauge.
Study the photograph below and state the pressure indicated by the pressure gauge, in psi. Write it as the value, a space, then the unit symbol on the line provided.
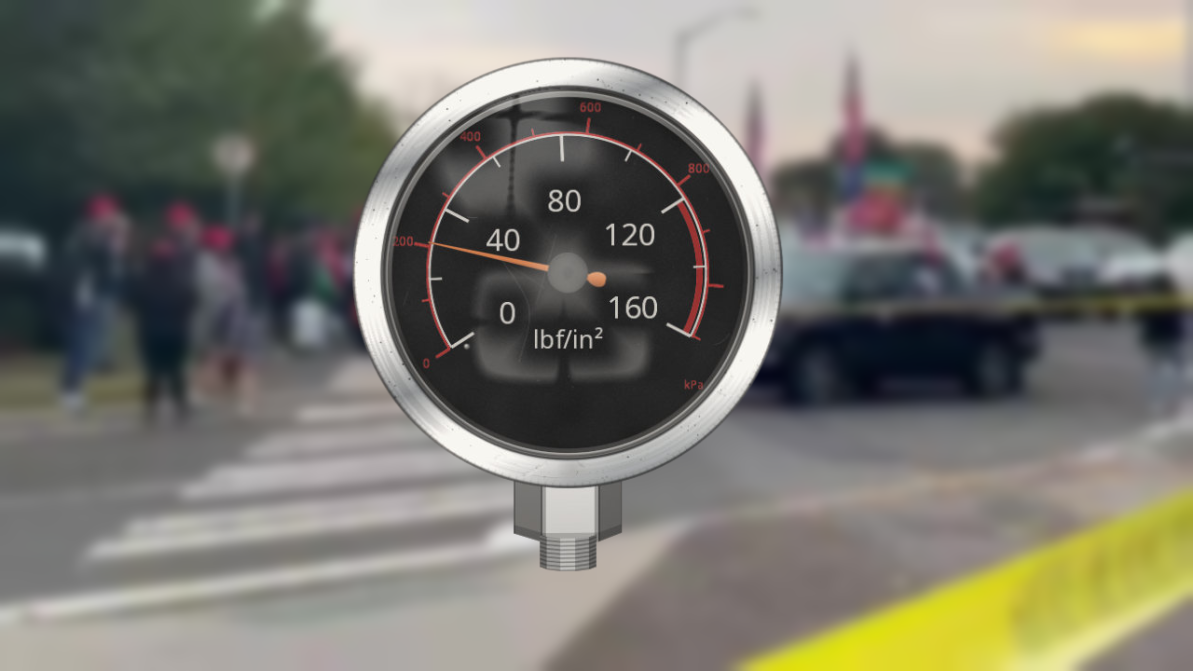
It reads 30 psi
